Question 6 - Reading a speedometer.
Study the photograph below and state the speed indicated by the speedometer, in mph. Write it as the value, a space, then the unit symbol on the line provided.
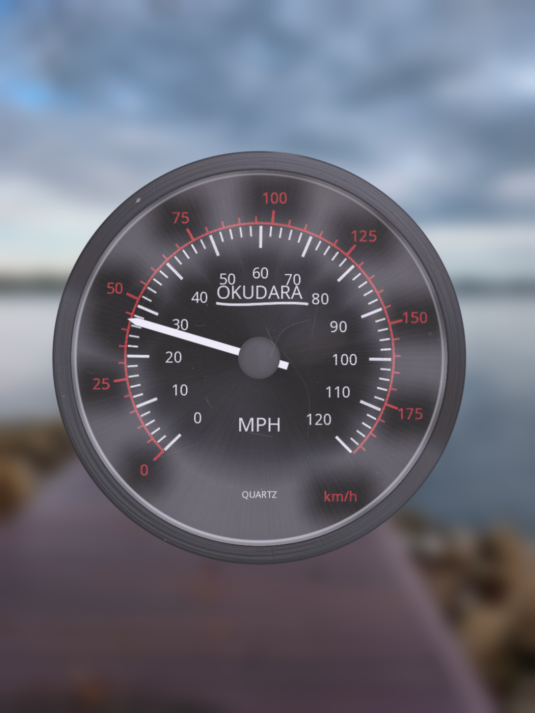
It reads 27 mph
